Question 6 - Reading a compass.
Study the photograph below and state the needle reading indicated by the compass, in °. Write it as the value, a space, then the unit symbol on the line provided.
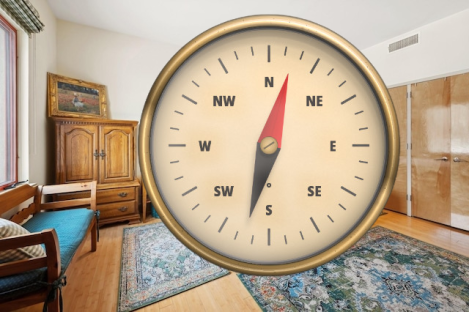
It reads 15 °
